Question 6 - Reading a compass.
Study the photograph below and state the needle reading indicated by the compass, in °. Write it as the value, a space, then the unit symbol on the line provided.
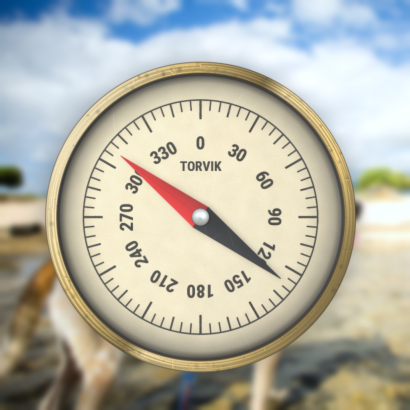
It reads 307.5 °
